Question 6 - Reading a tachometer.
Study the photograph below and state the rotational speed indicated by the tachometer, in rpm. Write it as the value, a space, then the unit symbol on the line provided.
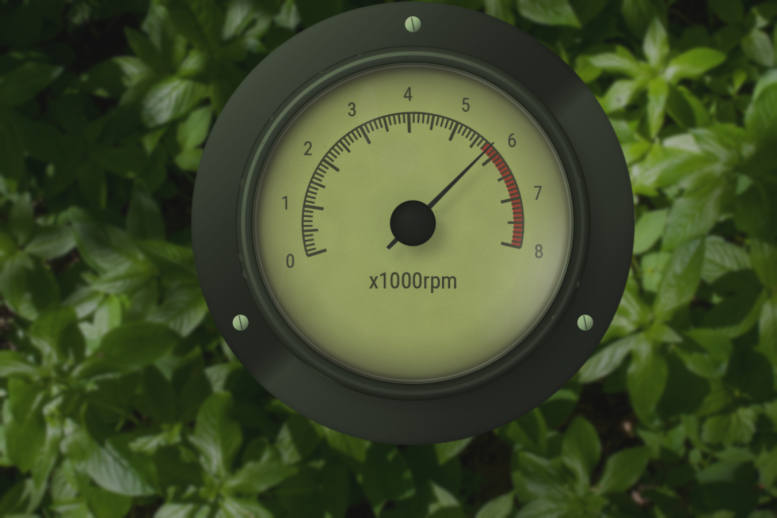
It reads 5800 rpm
